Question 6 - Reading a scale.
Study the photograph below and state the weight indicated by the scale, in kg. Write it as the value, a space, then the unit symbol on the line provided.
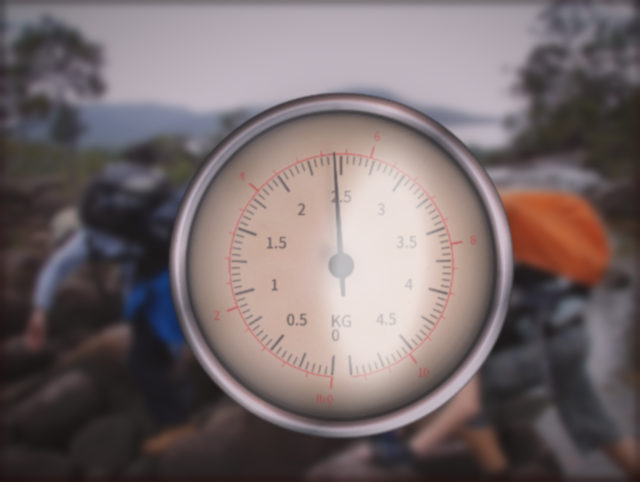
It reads 2.45 kg
